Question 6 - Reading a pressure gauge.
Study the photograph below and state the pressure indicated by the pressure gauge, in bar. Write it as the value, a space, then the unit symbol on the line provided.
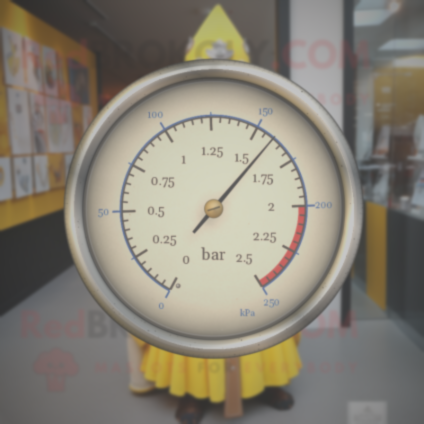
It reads 1.6 bar
